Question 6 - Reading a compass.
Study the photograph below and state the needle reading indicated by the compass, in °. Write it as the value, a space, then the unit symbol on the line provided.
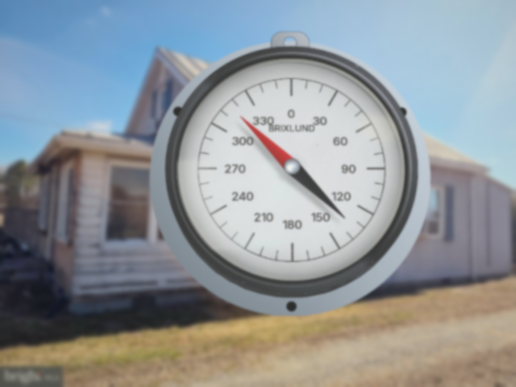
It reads 315 °
